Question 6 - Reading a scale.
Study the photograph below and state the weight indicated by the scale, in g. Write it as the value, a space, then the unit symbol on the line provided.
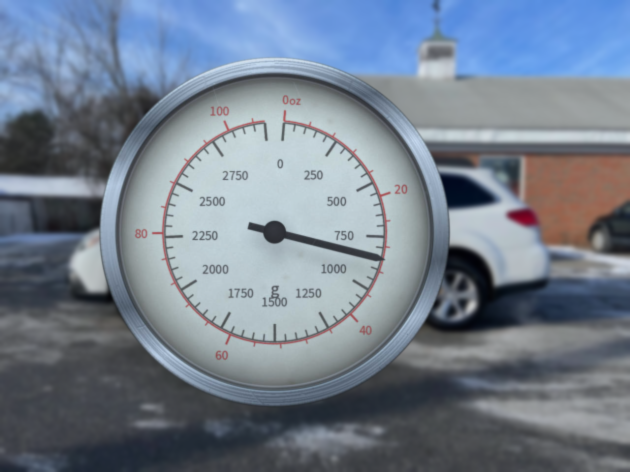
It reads 850 g
